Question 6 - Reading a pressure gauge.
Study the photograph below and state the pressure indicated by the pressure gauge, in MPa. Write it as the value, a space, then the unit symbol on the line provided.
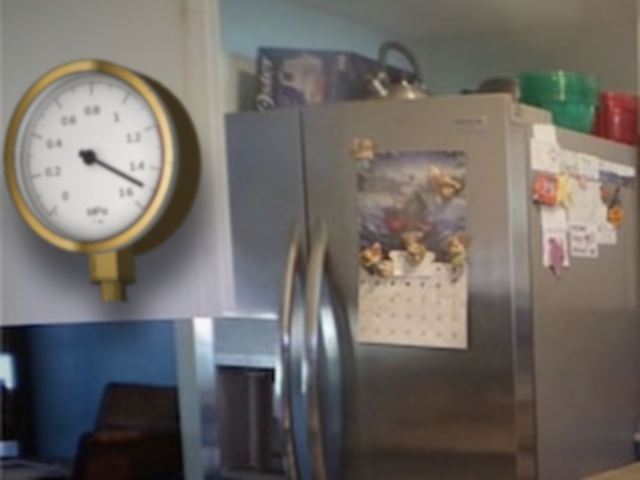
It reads 1.5 MPa
